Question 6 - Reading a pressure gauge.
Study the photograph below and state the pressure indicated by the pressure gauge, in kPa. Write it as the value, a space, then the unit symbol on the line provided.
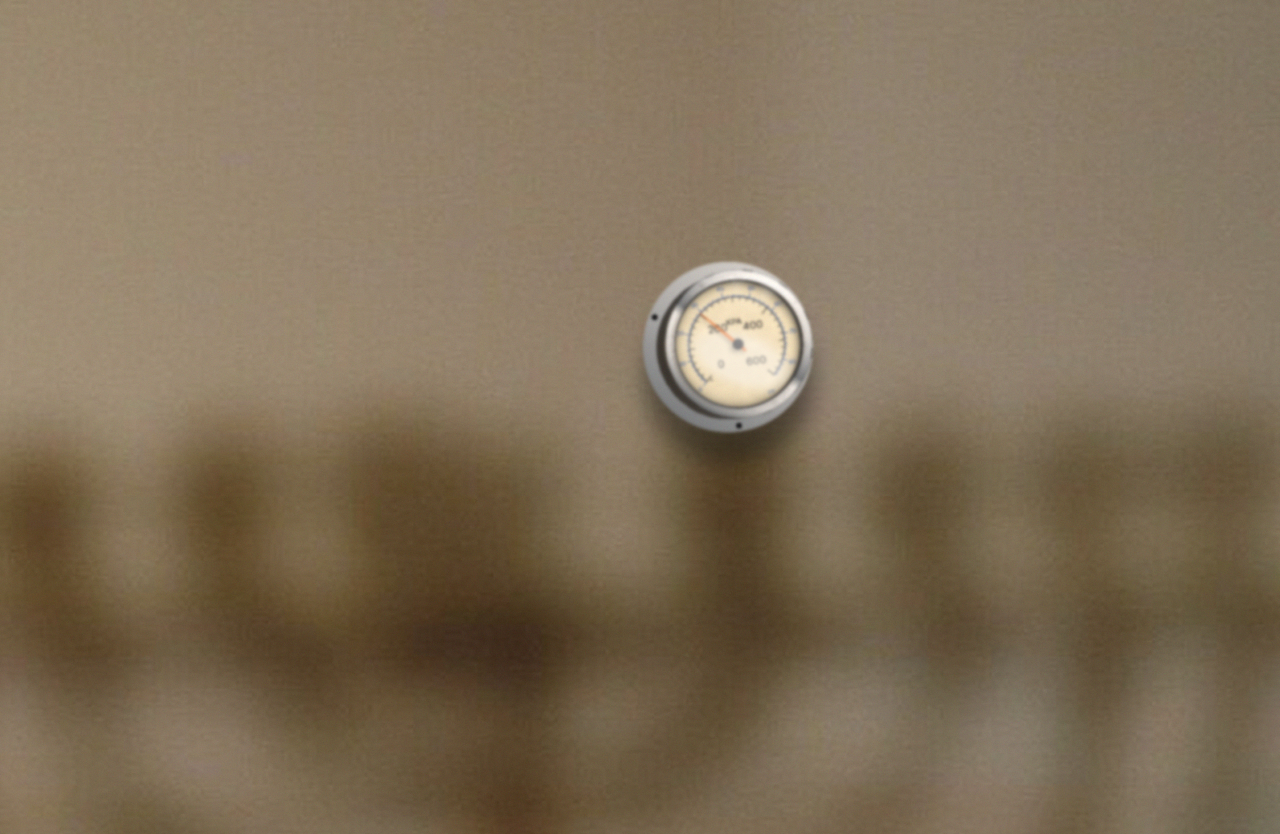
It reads 200 kPa
